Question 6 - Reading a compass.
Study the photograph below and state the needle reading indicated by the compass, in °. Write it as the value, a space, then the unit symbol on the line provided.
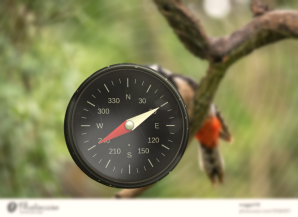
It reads 240 °
